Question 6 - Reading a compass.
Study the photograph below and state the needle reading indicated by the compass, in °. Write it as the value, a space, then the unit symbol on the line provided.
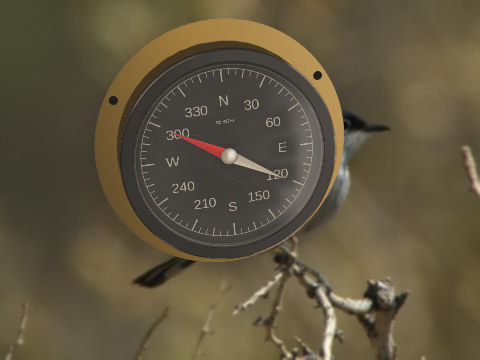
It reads 300 °
